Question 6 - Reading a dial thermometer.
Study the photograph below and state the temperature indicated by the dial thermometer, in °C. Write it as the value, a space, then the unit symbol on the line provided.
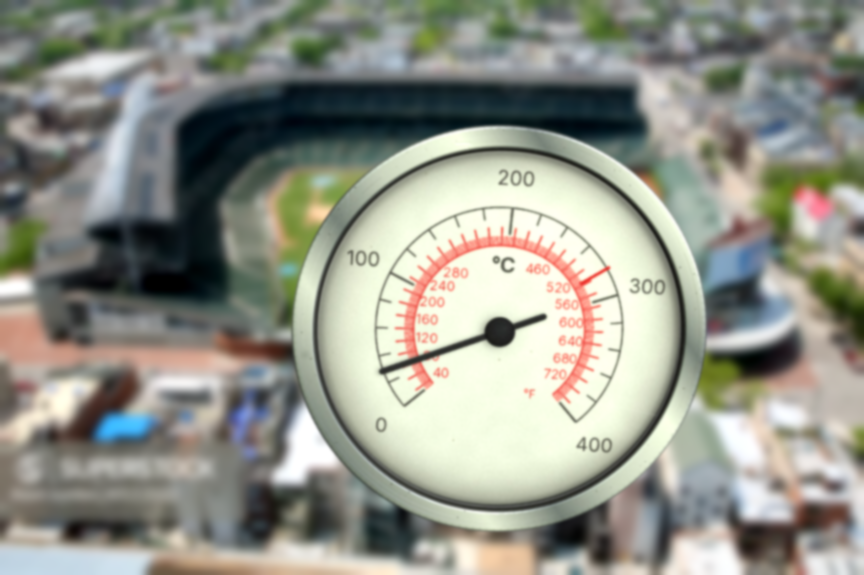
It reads 30 °C
